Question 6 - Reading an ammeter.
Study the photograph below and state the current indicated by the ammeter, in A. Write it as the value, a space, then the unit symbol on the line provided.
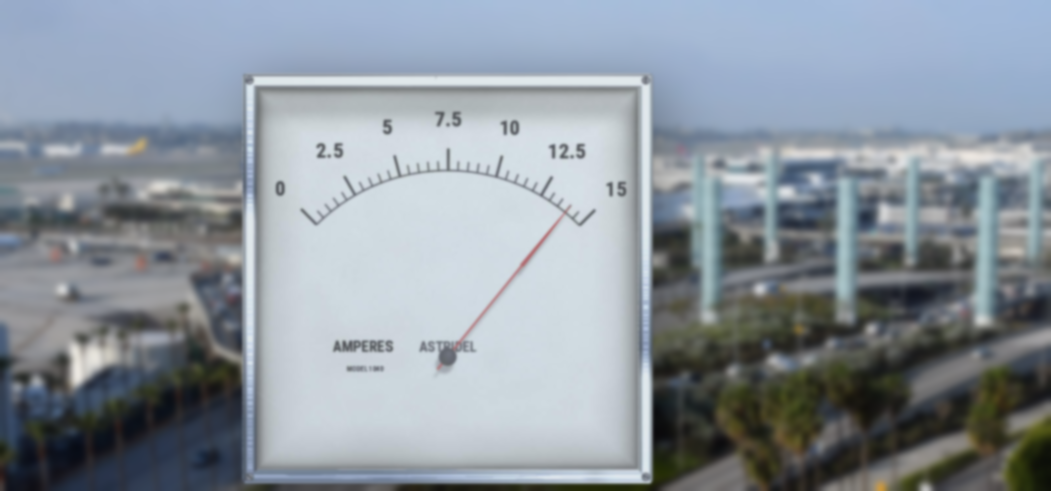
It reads 14 A
